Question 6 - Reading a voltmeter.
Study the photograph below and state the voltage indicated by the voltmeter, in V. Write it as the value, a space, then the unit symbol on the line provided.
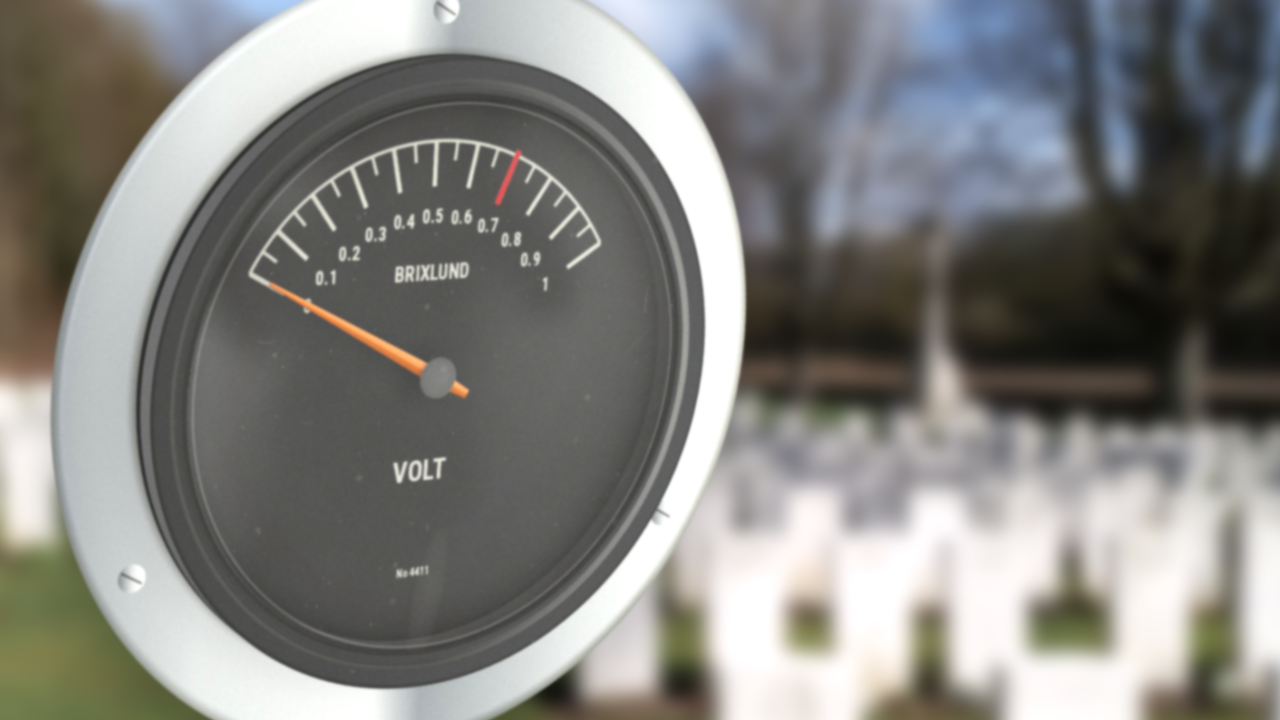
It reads 0 V
